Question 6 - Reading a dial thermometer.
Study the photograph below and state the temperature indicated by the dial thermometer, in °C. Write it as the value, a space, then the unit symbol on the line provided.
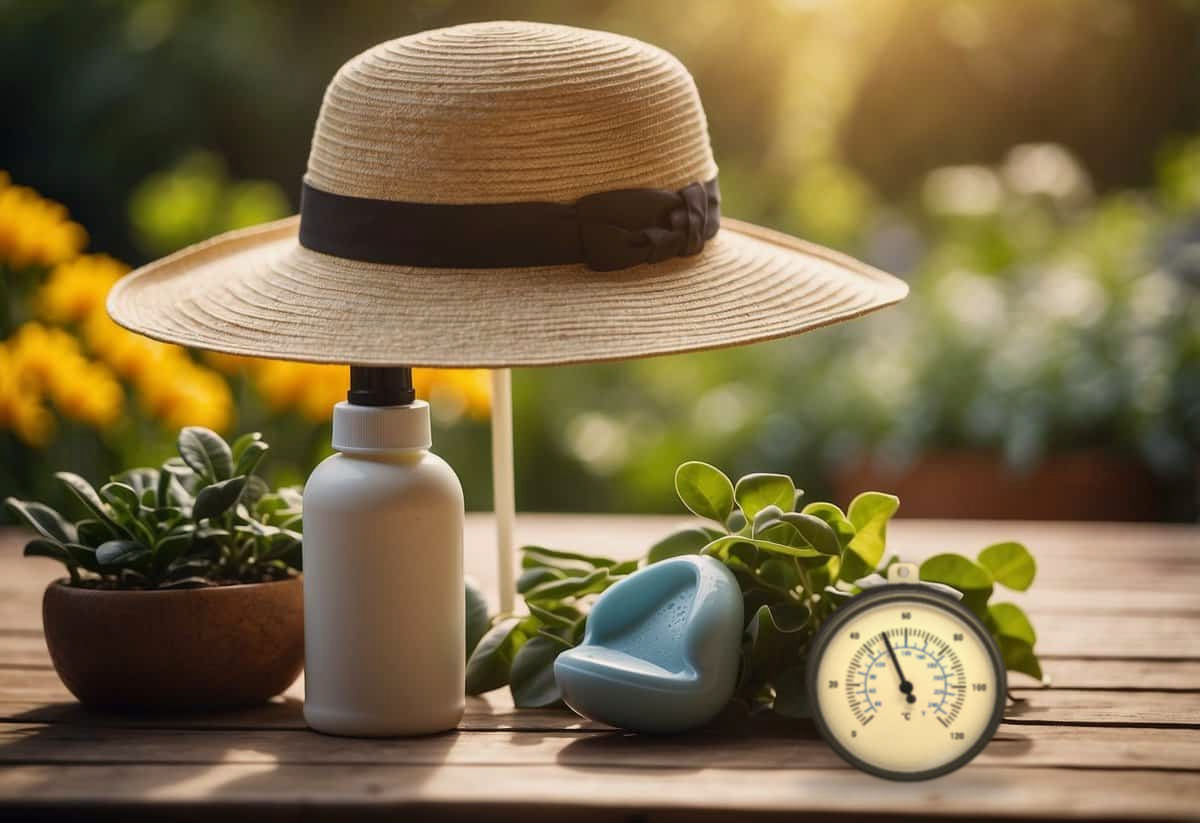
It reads 50 °C
